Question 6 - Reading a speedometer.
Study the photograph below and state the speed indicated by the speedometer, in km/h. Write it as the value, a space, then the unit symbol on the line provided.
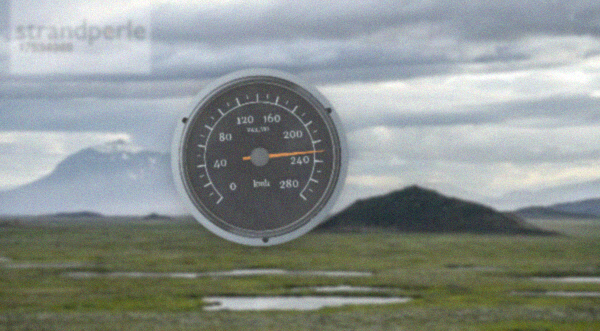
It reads 230 km/h
